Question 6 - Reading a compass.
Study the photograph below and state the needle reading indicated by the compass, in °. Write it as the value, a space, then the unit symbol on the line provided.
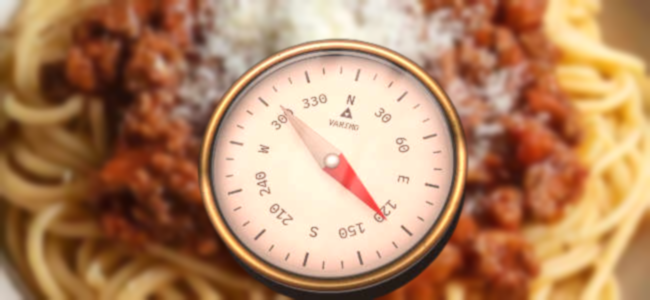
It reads 125 °
